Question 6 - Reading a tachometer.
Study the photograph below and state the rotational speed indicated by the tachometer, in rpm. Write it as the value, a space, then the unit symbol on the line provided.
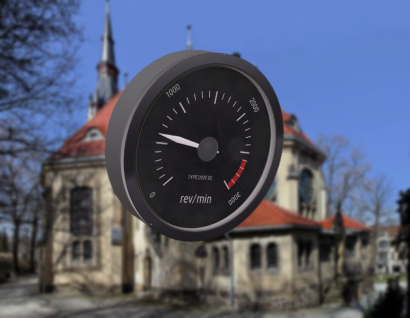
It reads 600 rpm
